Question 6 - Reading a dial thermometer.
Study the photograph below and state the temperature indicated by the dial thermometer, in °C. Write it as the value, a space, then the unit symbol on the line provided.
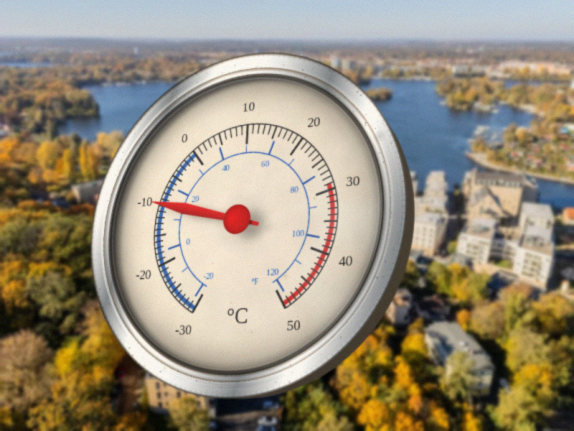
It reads -10 °C
